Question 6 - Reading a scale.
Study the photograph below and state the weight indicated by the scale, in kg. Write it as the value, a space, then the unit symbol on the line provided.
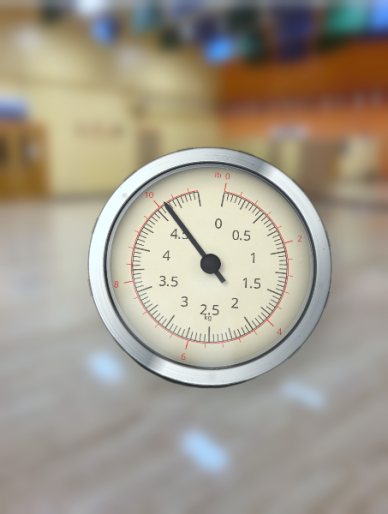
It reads 4.6 kg
